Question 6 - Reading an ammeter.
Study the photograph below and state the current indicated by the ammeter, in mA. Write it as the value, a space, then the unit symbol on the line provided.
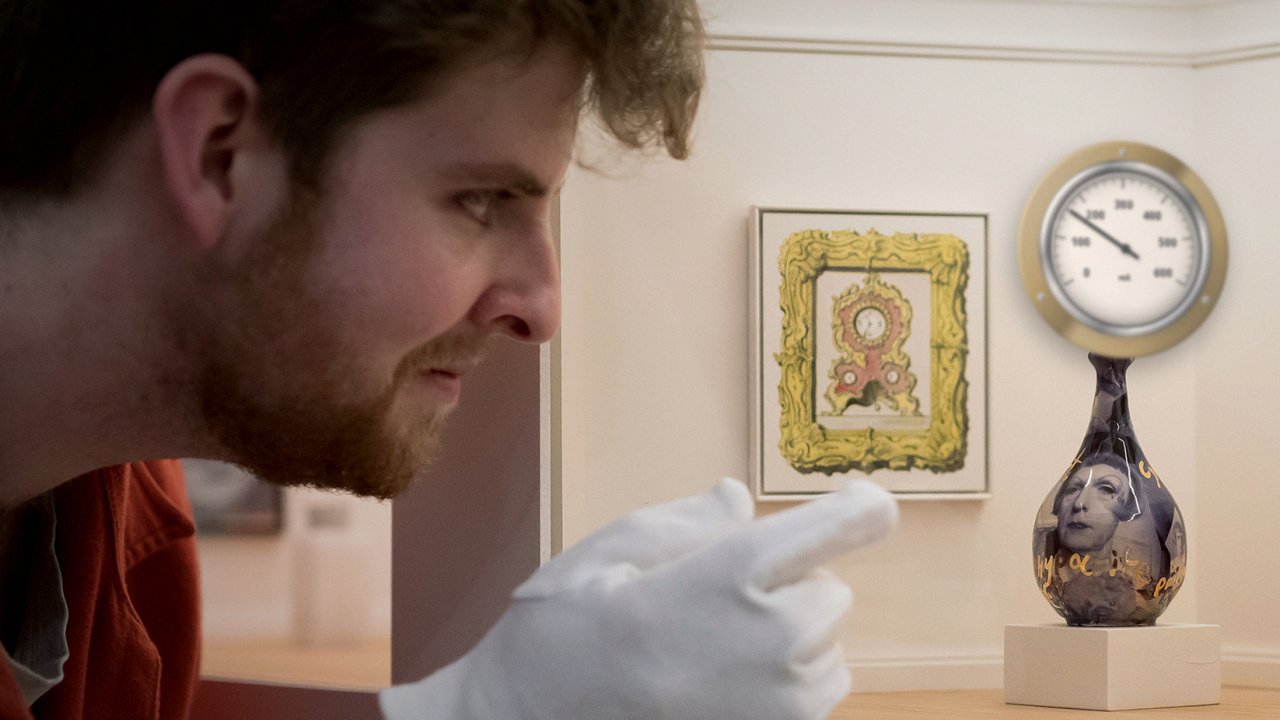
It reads 160 mA
